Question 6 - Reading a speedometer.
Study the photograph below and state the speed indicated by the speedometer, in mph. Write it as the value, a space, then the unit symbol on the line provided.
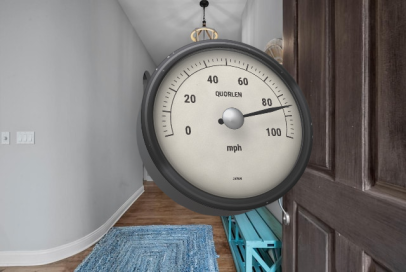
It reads 86 mph
